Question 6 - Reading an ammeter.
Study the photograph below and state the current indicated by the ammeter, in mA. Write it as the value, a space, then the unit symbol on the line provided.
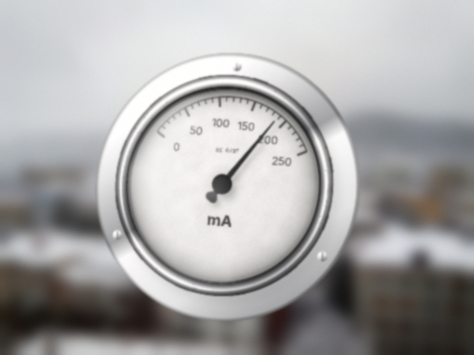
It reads 190 mA
